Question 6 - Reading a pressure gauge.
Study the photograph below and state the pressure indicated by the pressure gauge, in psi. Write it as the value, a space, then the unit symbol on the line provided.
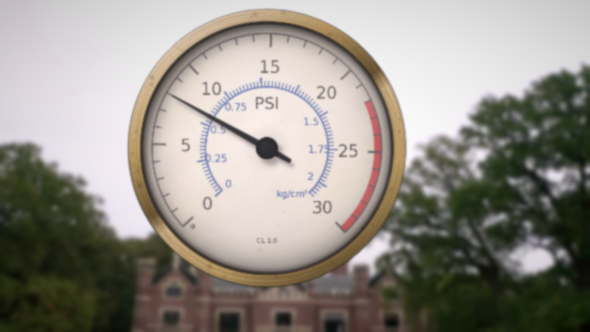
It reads 8 psi
